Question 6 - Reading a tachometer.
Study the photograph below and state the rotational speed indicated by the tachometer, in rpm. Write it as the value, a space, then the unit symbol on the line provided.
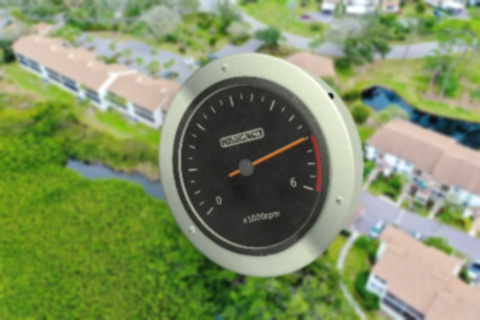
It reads 5000 rpm
